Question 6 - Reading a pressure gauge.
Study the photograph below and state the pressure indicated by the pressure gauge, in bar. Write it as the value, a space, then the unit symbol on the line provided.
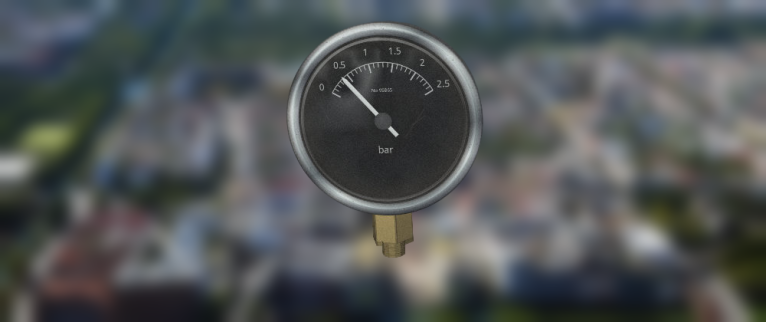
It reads 0.4 bar
